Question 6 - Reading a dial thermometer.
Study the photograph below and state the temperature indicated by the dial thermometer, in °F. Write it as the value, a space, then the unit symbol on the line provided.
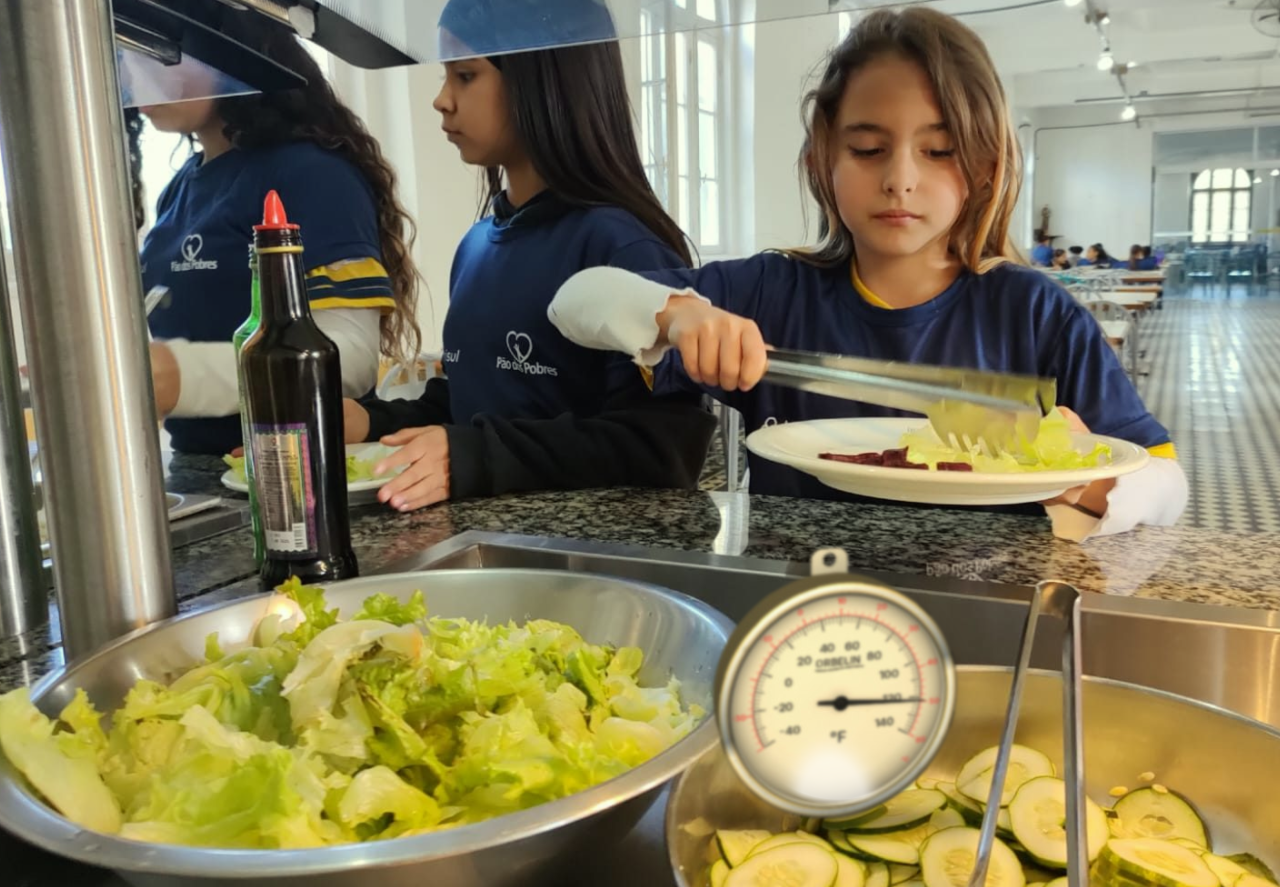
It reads 120 °F
